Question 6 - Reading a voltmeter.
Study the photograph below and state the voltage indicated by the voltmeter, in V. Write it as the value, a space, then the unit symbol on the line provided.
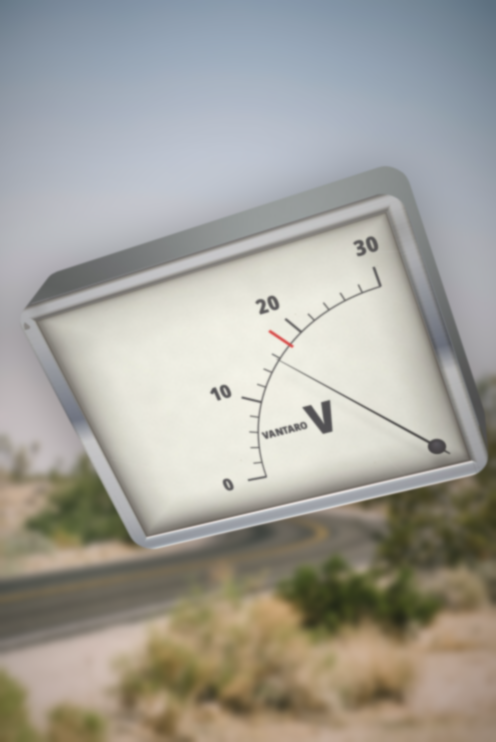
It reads 16 V
